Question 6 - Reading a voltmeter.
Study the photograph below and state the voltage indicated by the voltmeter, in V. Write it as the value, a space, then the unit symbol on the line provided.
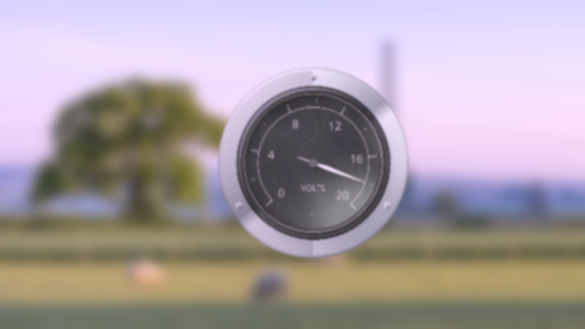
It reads 18 V
